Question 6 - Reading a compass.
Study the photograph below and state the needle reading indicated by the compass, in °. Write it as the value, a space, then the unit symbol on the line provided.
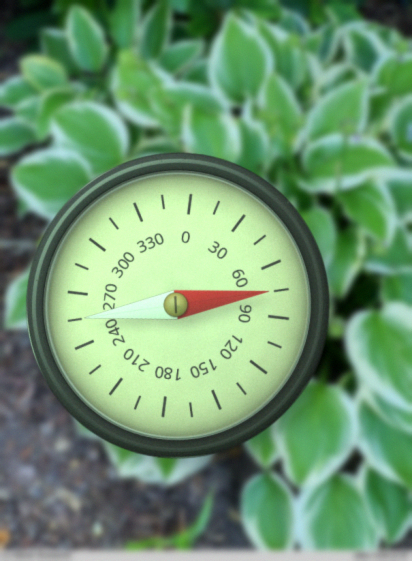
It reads 75 °
